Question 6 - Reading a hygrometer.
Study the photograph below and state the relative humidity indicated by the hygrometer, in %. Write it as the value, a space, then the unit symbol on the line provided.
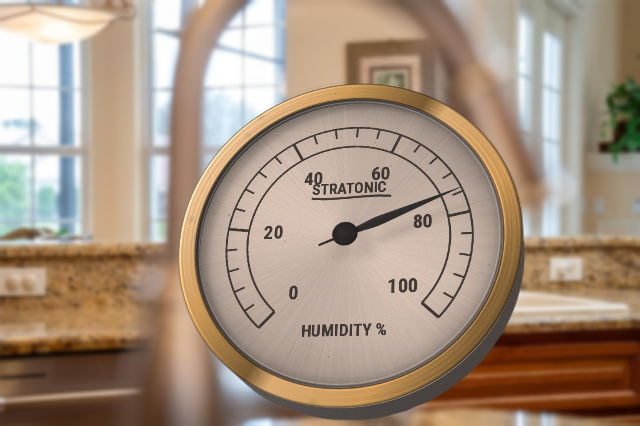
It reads 76 %
